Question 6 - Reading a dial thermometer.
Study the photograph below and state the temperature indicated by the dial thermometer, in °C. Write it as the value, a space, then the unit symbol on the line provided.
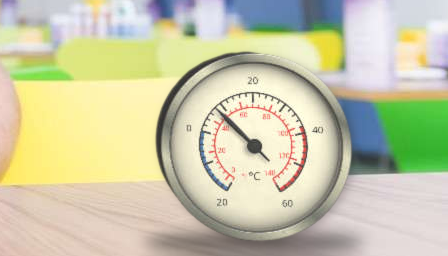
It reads 8 °C
